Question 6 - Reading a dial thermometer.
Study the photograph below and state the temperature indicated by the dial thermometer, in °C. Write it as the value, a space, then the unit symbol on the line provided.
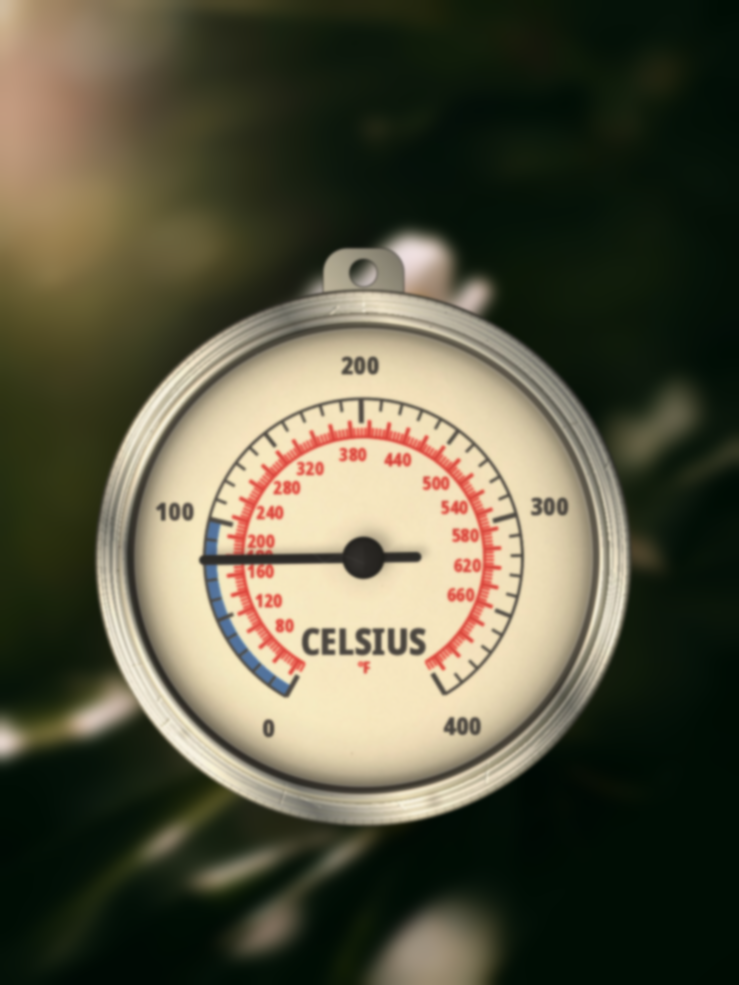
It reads 80 °C
